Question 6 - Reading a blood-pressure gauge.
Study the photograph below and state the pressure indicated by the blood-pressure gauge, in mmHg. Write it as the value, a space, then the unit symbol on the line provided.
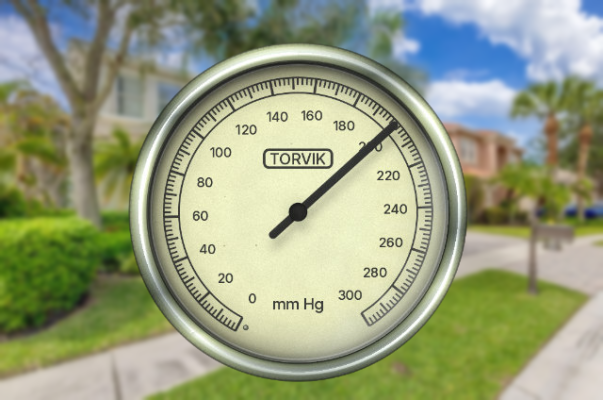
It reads 200 mmHg
